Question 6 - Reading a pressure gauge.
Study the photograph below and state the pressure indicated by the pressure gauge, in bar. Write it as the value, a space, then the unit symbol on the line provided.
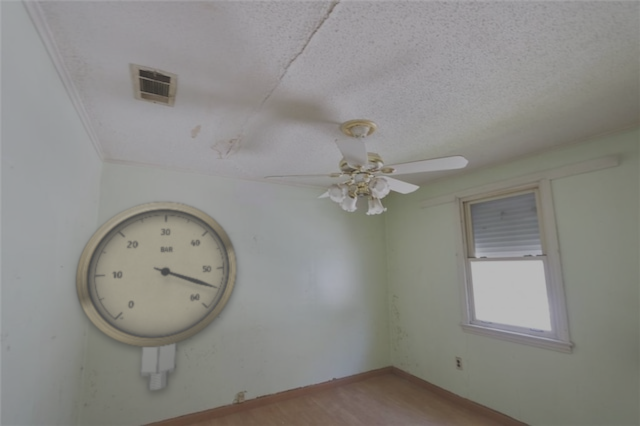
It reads 55 bar
